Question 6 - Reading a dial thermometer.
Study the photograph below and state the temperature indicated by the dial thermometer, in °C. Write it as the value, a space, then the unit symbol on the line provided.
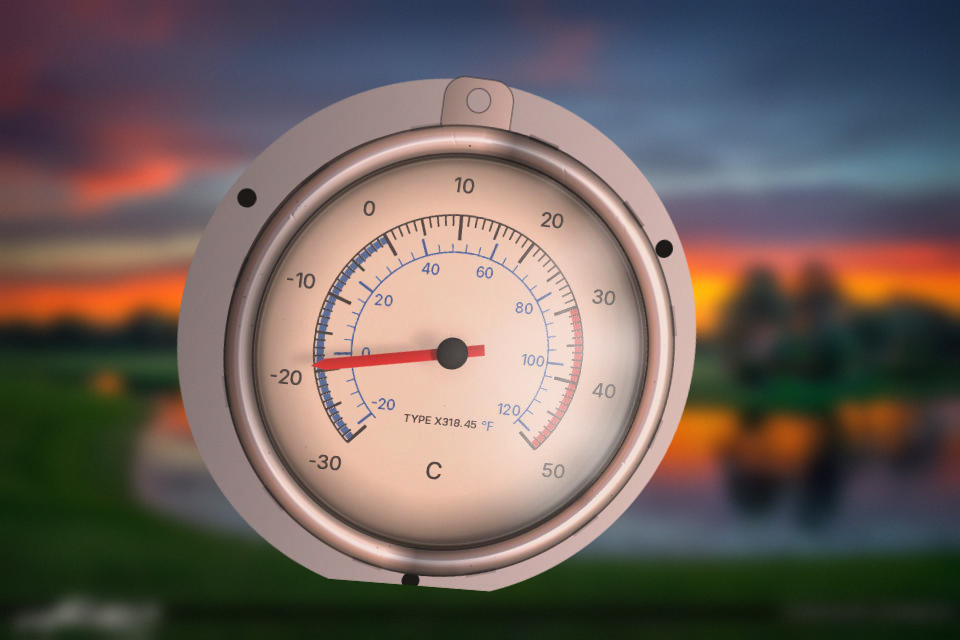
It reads -19 °C
